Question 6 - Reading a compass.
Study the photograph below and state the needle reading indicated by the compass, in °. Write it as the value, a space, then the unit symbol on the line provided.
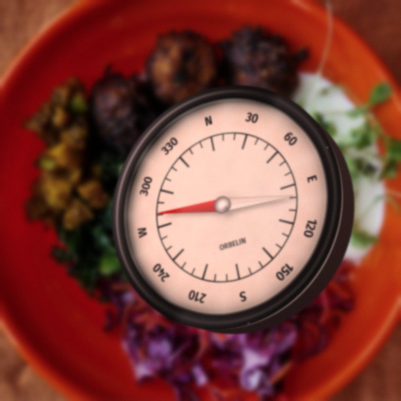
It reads 280 °
